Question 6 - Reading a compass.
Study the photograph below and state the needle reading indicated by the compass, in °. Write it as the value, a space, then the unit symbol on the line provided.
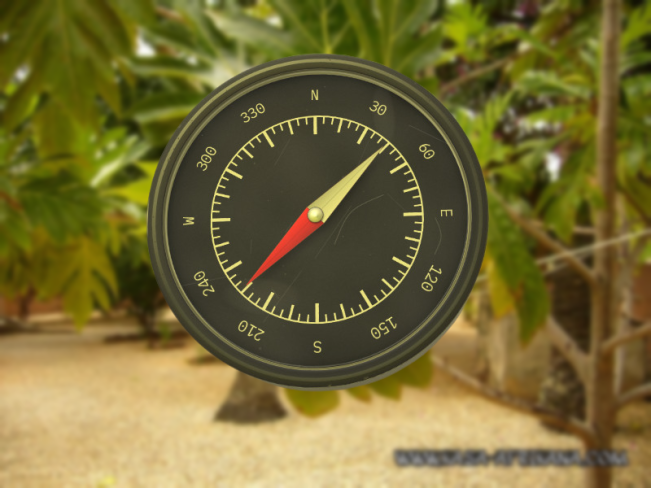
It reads 225 °
